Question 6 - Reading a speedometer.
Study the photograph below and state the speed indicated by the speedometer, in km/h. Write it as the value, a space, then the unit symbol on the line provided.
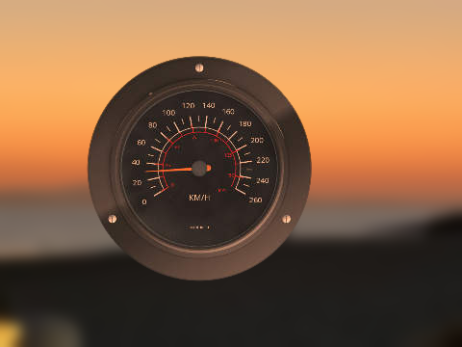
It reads 30 km/h
